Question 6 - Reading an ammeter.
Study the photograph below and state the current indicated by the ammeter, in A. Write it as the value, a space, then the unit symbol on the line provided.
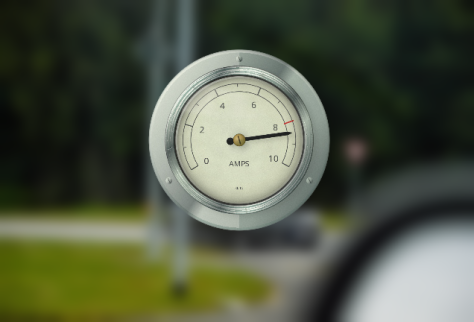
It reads 8.5 A
